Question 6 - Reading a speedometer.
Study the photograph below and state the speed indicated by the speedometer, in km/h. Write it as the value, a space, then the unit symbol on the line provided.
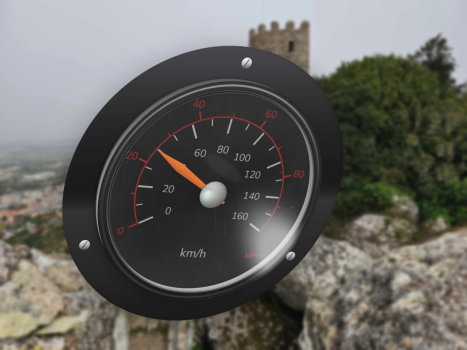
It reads 40 km/h
